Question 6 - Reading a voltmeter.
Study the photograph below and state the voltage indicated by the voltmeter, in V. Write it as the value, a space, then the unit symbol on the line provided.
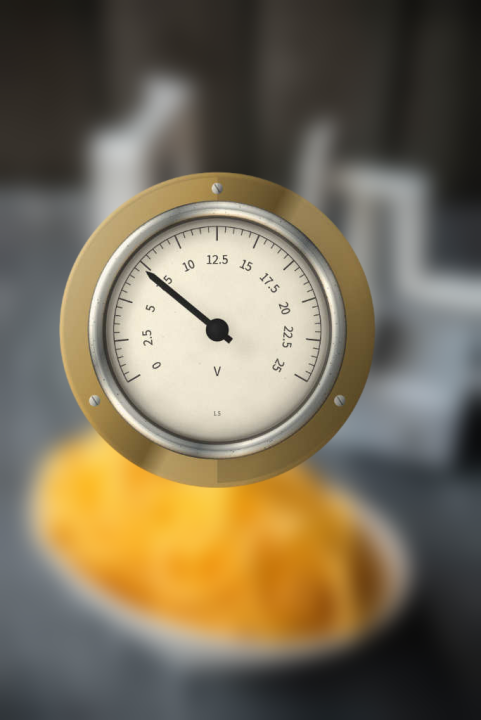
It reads 7.25 V
